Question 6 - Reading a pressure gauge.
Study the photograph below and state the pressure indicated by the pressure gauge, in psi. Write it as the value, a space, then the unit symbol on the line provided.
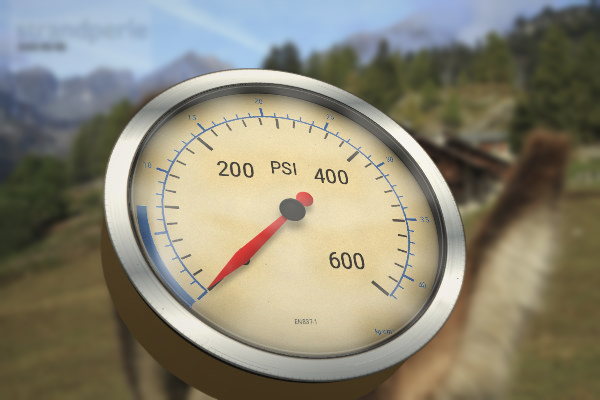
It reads 0 psi
